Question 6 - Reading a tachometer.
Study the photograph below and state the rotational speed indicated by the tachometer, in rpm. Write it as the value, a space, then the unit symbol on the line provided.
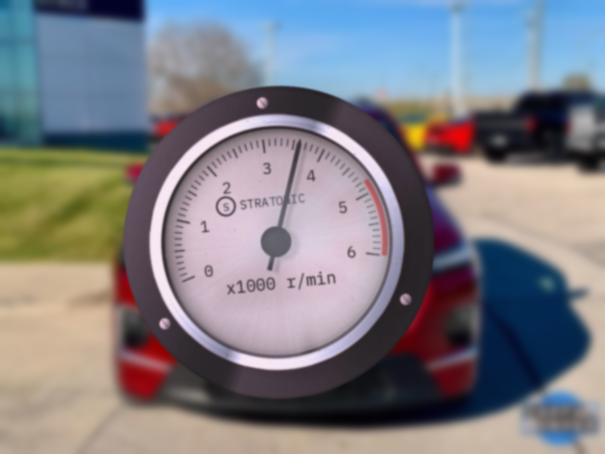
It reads 3600 rpm
